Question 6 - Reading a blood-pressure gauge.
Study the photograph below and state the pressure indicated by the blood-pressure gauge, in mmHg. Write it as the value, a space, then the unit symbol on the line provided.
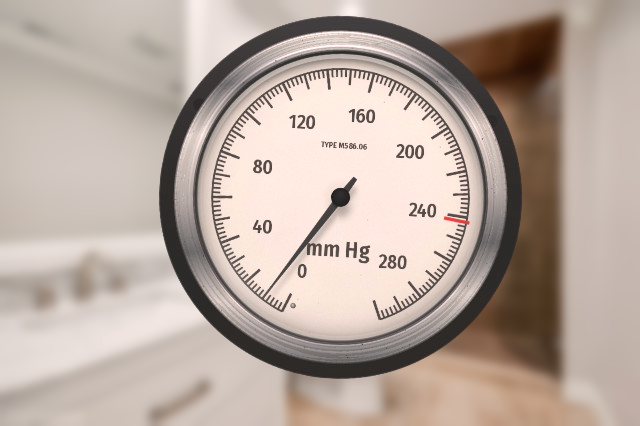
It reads 10 mmHg
